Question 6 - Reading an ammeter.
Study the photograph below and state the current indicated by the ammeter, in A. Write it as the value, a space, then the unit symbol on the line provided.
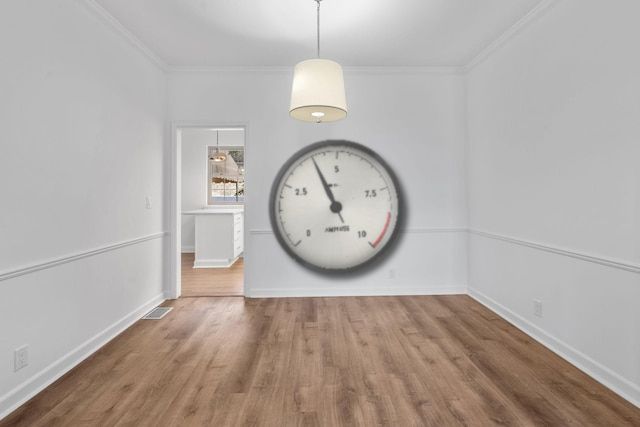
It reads 4 A
